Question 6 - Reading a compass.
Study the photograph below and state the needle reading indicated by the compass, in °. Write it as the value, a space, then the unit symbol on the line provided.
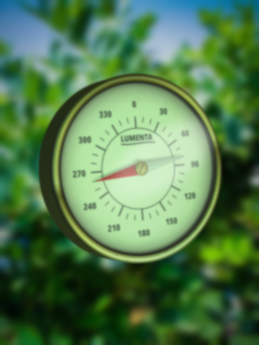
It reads 260 °
